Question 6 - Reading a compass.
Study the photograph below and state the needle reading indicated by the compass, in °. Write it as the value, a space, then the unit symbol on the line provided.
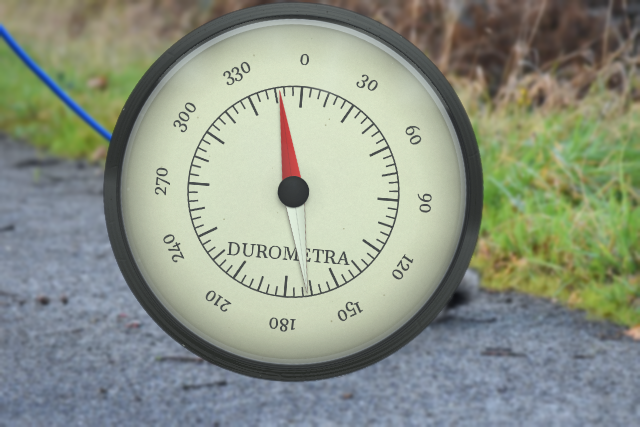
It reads 347.5 °
